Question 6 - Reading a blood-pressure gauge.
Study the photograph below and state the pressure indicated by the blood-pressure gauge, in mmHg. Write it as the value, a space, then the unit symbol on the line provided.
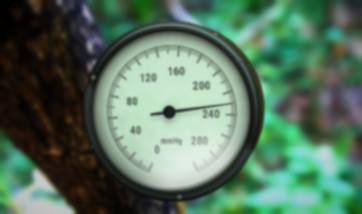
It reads 230 mmHg
